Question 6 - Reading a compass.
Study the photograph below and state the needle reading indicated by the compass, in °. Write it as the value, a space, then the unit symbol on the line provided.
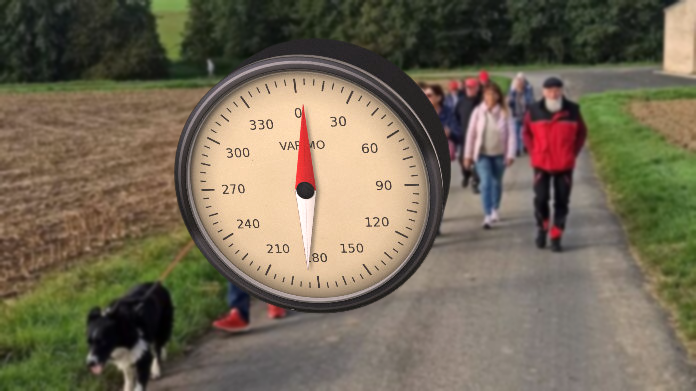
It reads 5 °
